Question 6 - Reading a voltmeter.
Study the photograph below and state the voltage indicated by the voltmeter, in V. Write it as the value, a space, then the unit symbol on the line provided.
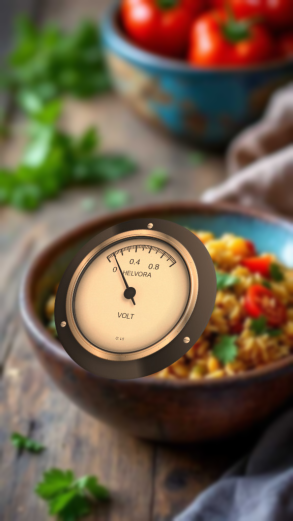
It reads 0.1 V
